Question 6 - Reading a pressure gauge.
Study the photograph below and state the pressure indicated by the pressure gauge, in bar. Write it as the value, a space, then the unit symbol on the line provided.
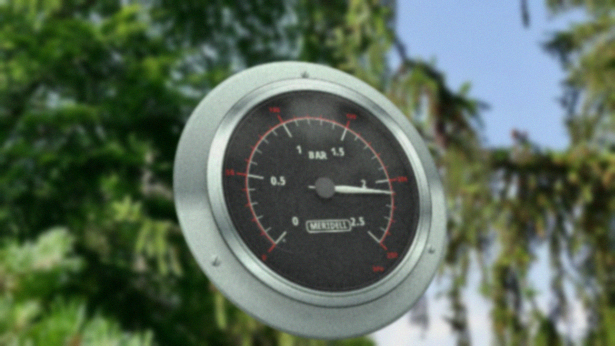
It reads 2.1 bar
